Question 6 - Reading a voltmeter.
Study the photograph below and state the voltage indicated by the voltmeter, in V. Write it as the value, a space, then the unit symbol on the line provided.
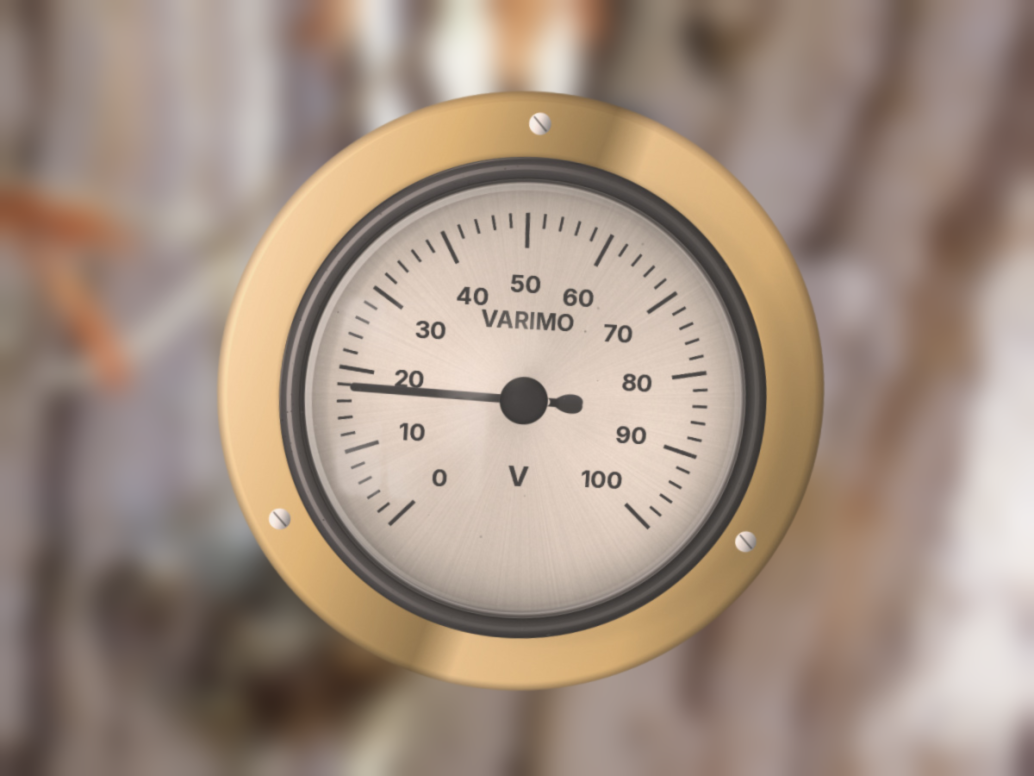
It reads 18 V
